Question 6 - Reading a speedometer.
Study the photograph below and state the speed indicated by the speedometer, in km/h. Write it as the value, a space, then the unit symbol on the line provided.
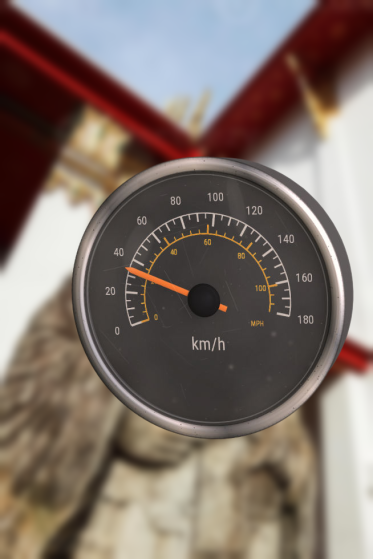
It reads 35 km/h
